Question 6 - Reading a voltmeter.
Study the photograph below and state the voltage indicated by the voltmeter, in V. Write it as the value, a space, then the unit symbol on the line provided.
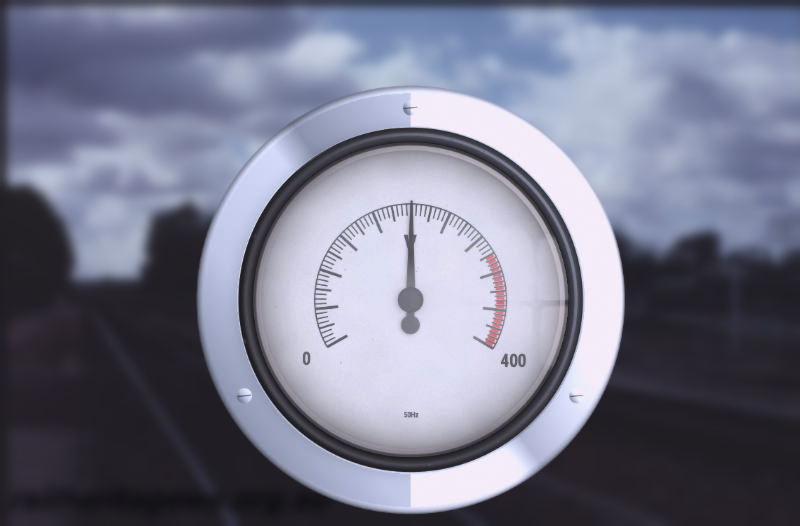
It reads 200 V
